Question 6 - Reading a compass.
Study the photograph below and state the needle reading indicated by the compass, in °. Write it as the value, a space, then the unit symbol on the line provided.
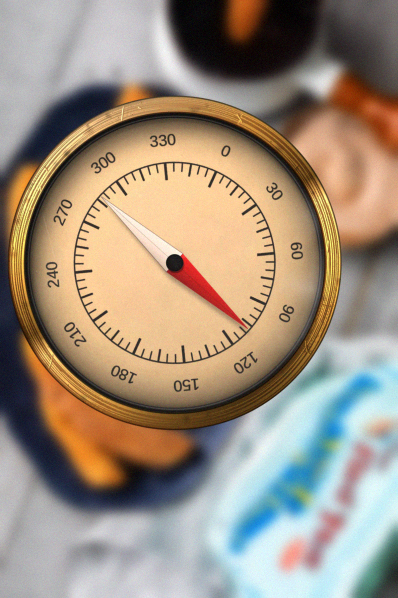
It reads 107.5 °
